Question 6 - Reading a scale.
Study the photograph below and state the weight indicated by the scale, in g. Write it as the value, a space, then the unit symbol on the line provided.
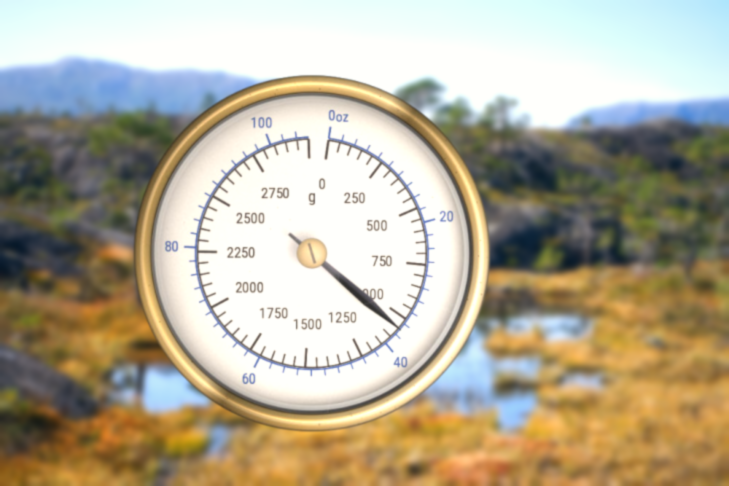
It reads 1050 g
